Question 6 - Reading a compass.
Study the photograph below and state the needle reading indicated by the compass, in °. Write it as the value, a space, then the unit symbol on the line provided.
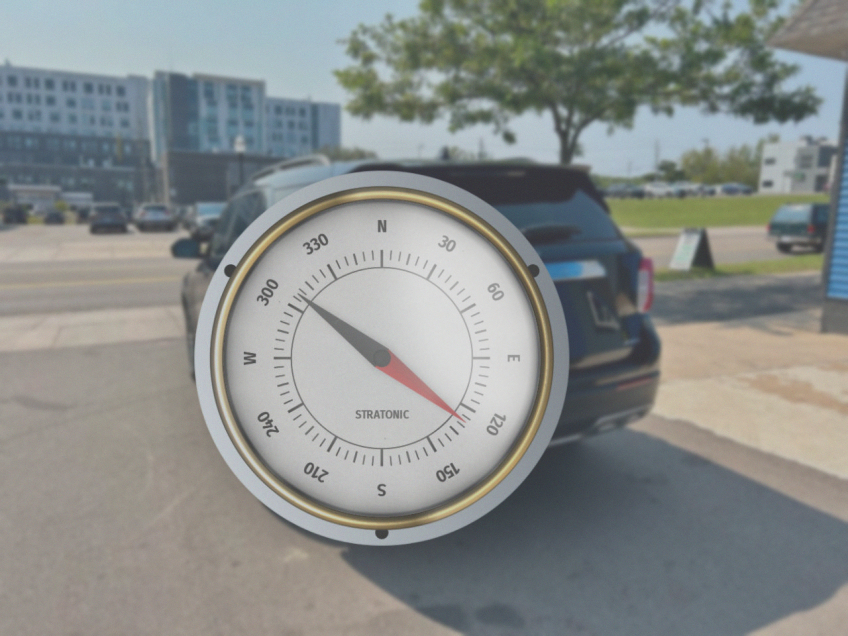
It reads 127.5 °
